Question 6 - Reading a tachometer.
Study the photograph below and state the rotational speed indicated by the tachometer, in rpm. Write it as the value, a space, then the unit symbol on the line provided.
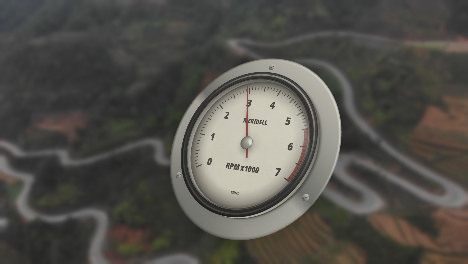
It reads 3000 rpm
